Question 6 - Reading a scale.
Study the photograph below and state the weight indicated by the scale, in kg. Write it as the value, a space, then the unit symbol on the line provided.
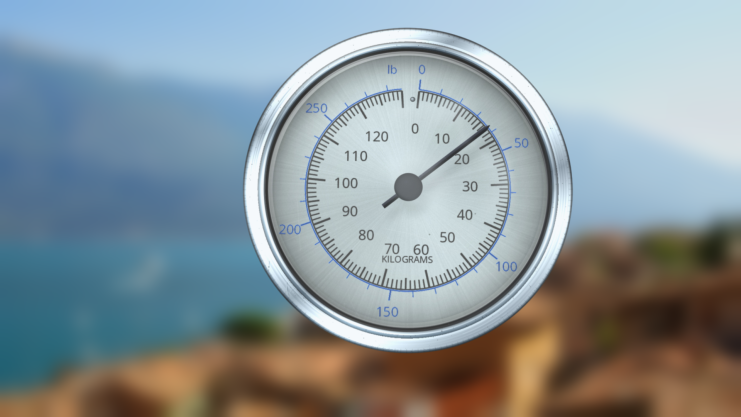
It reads 17 kg
